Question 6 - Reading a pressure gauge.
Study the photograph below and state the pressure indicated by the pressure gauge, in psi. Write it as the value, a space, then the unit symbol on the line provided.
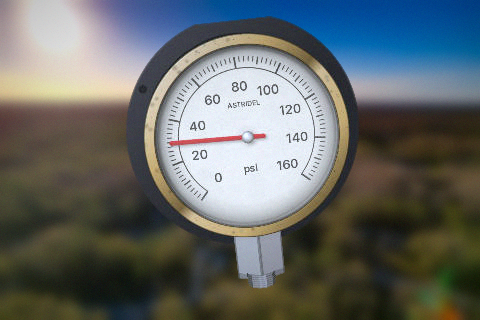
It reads 30 psi
